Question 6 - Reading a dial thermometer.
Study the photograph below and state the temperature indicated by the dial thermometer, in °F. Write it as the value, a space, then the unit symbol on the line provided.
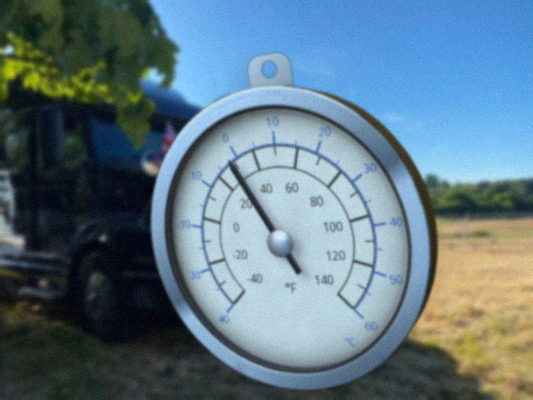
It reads 30 °F
